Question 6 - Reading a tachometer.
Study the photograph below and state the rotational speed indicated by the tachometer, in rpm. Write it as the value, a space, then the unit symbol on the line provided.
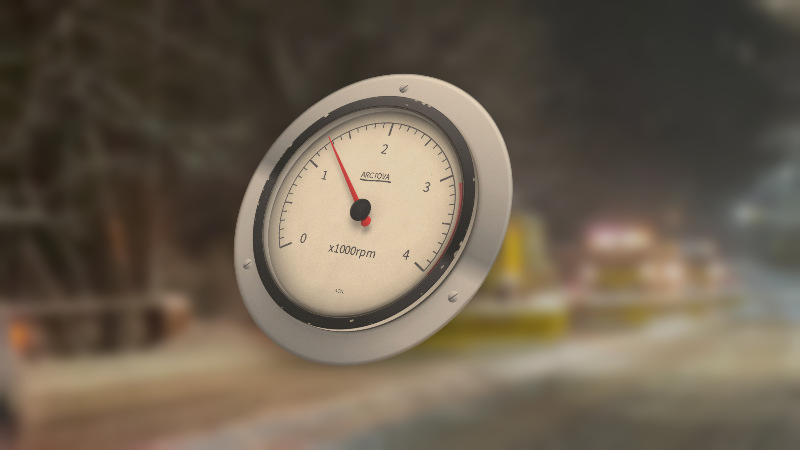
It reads 1300 rpm
